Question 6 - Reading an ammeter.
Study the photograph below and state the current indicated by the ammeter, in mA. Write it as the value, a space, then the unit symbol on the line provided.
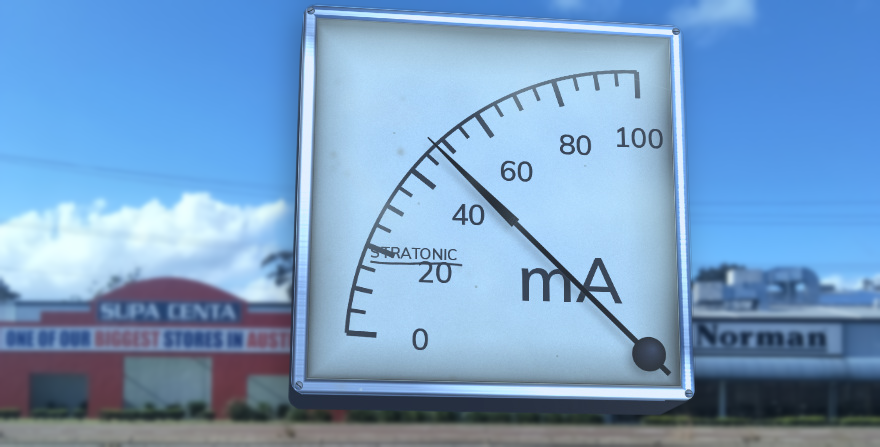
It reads 47.5 mA
